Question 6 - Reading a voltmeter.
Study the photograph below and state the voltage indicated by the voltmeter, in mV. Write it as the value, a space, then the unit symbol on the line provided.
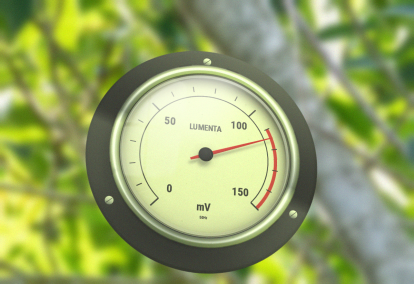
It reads 115 mV
